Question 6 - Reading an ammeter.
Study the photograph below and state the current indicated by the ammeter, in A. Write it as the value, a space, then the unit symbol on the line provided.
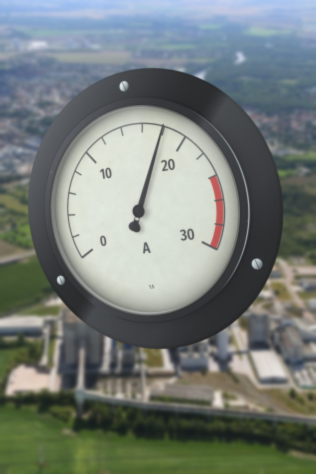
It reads 18 A
